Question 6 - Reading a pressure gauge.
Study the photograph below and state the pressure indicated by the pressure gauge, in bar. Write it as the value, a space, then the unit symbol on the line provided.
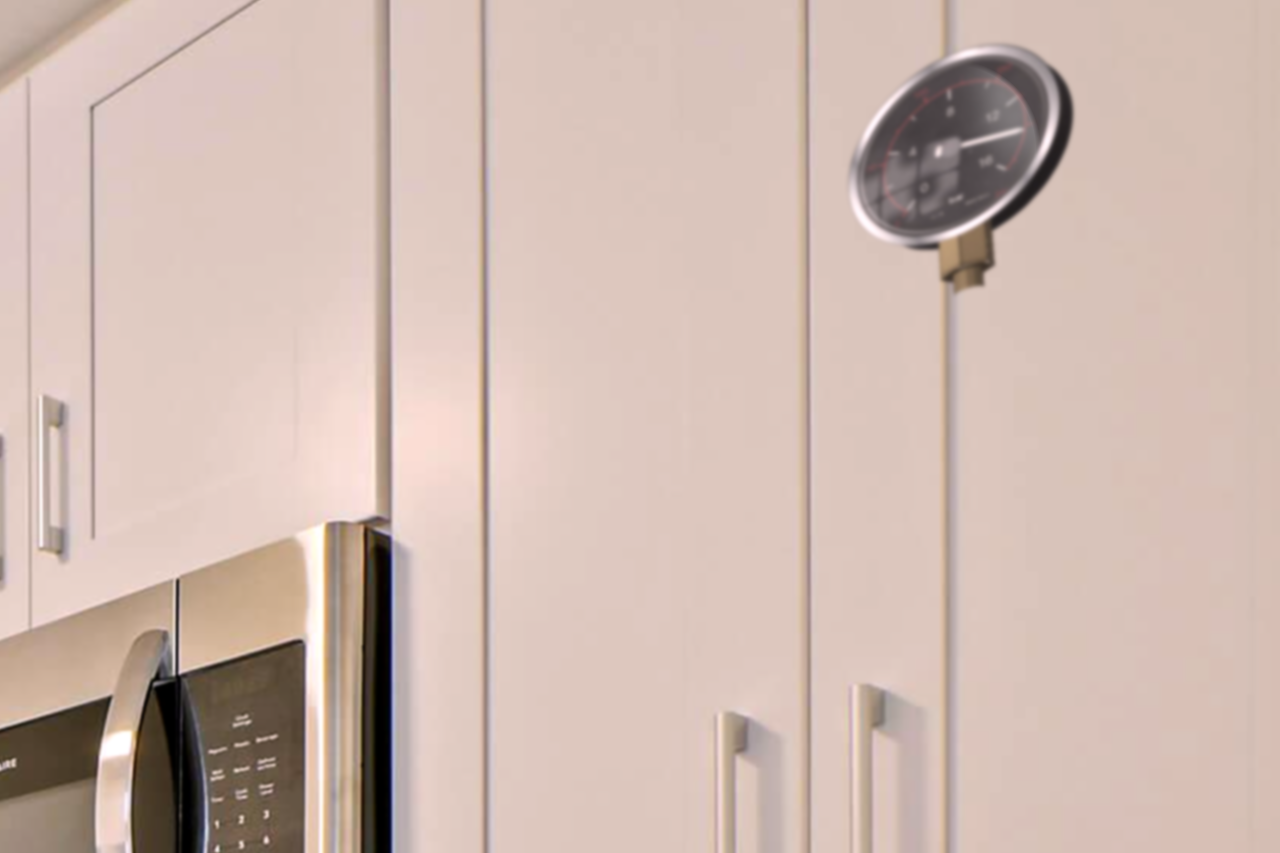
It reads 14 bar
